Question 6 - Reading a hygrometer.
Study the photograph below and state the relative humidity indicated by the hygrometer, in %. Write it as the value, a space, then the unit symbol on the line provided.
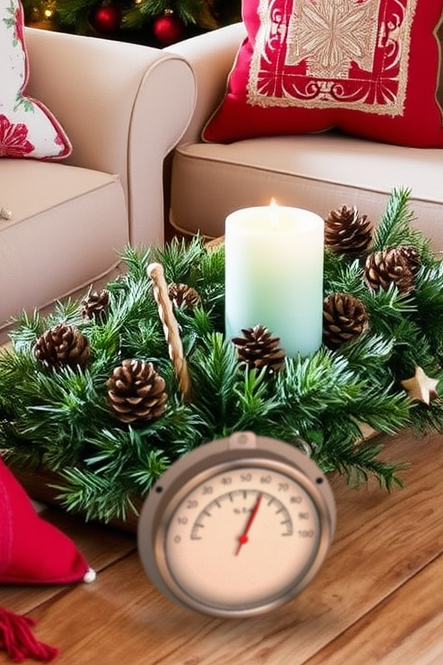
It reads 60 %
